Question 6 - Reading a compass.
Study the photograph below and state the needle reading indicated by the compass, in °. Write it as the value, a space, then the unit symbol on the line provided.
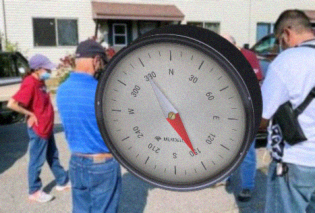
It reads 150 °
